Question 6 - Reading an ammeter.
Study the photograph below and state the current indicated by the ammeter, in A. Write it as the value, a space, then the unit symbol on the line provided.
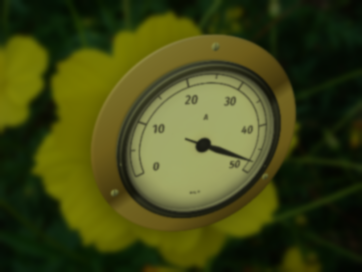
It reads 47.5 A
